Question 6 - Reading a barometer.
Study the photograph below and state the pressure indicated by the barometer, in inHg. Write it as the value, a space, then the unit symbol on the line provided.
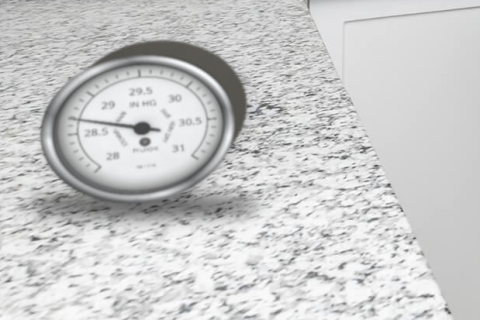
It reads 28.7 inHg
